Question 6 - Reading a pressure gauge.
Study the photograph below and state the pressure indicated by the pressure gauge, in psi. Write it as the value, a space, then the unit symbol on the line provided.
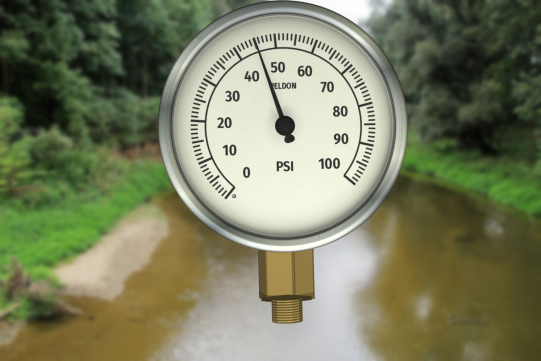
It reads 45 psi
